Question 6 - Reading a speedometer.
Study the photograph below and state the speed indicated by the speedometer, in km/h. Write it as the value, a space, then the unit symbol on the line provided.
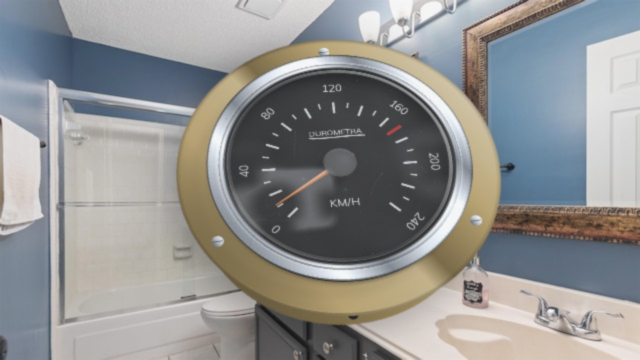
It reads 10 km/h
